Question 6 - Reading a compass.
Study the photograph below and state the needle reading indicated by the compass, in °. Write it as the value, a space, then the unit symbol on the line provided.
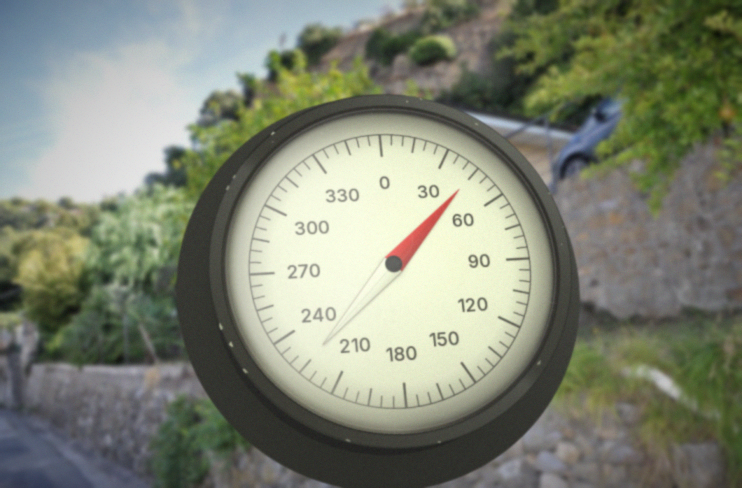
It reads 45 °
